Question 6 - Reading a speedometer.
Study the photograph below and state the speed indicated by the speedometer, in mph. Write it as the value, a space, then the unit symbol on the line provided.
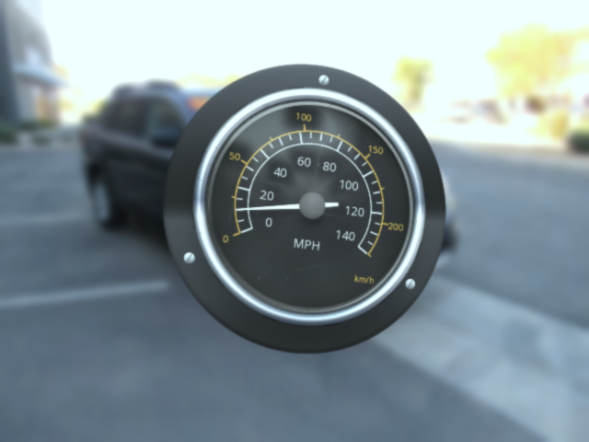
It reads 10 mph
